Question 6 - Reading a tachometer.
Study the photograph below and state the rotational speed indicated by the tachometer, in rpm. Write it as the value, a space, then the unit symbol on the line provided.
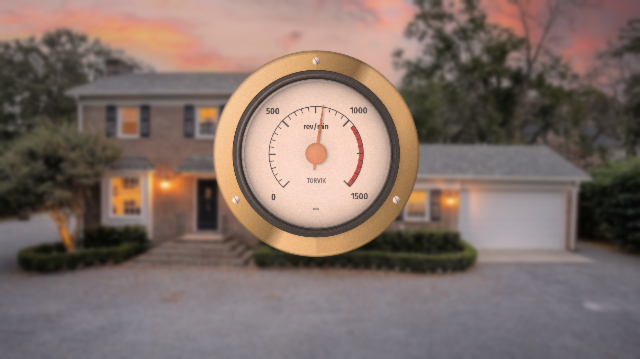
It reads 800 rpm
